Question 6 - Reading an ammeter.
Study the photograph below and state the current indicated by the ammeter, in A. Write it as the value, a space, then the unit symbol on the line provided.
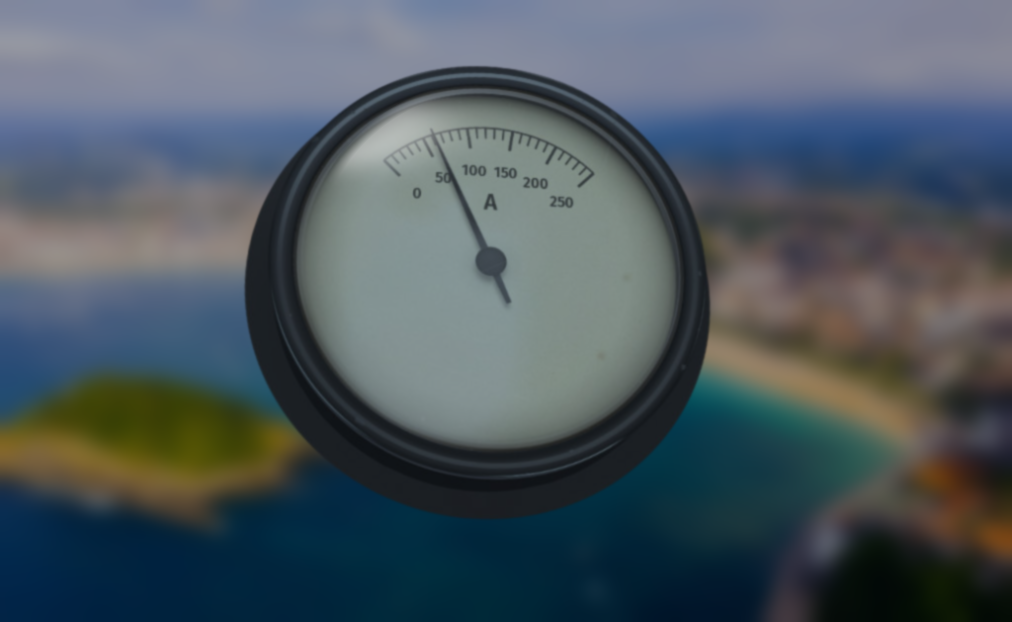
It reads 60 A
